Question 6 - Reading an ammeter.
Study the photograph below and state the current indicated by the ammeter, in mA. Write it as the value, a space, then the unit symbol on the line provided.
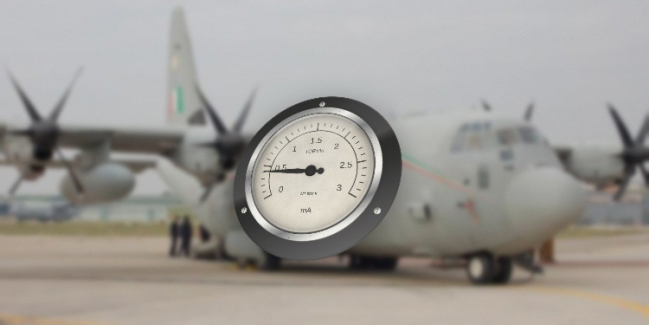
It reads 0.4 mA
